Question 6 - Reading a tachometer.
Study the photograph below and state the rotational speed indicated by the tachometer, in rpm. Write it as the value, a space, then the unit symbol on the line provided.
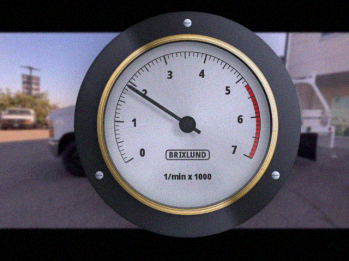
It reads 1900 rpm
